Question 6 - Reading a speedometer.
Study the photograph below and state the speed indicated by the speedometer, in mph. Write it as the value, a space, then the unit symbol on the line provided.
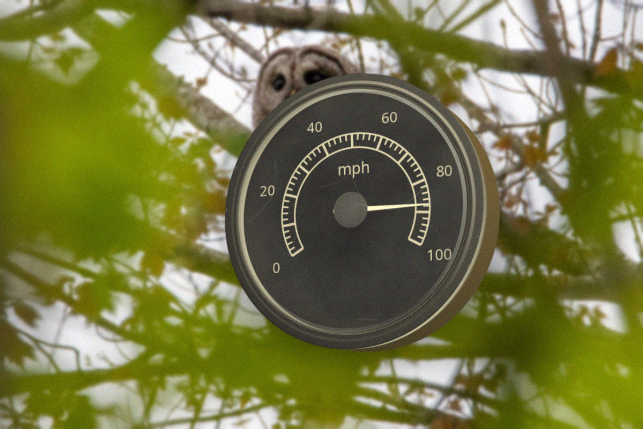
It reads 88 mph
